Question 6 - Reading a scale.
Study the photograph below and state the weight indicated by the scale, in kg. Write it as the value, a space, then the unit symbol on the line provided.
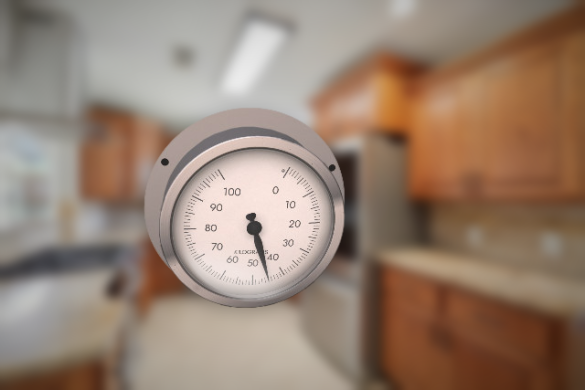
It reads 45 kg
